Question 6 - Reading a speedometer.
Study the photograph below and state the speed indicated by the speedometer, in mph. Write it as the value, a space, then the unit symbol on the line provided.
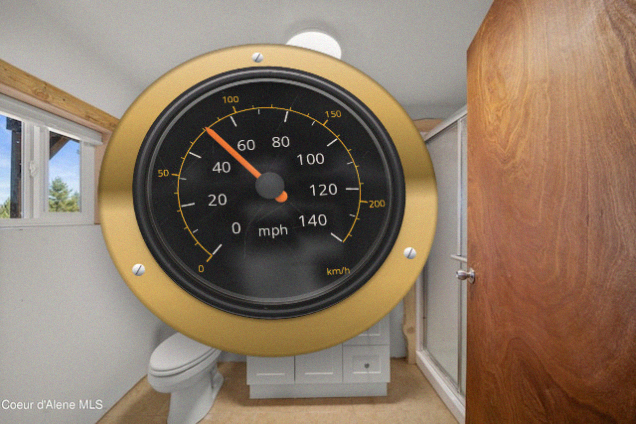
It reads 50 mph
